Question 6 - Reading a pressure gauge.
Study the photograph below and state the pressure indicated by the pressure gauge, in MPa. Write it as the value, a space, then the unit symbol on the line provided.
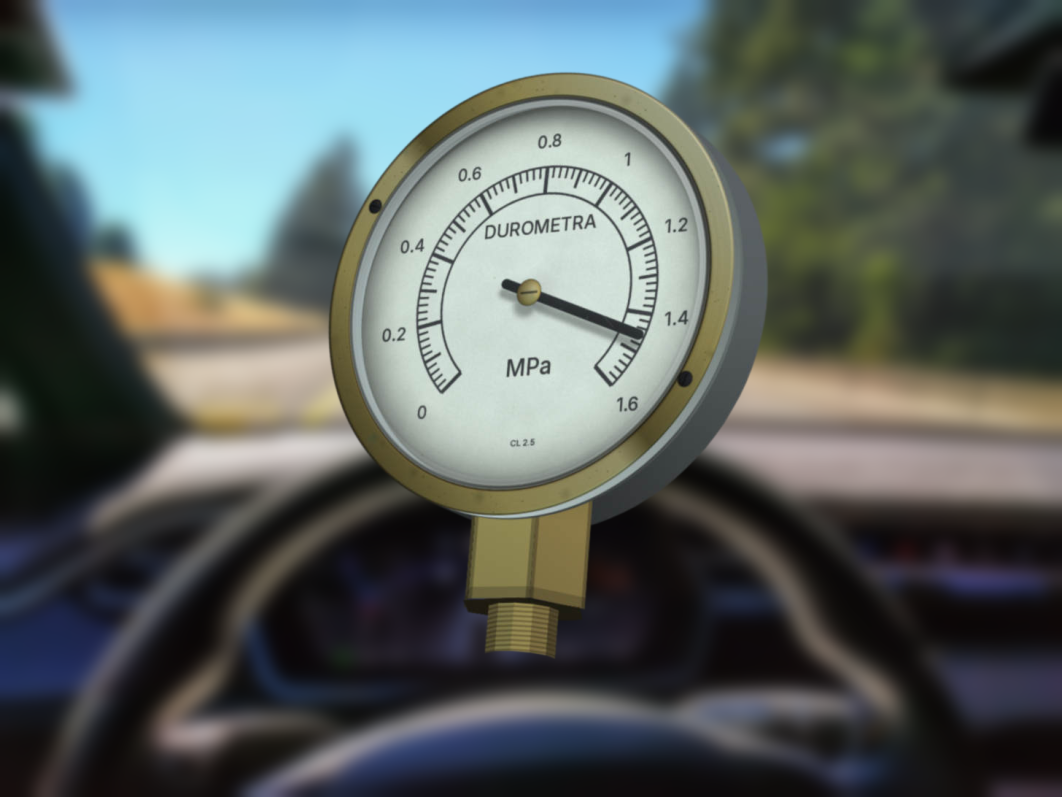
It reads 1.46 MPa
